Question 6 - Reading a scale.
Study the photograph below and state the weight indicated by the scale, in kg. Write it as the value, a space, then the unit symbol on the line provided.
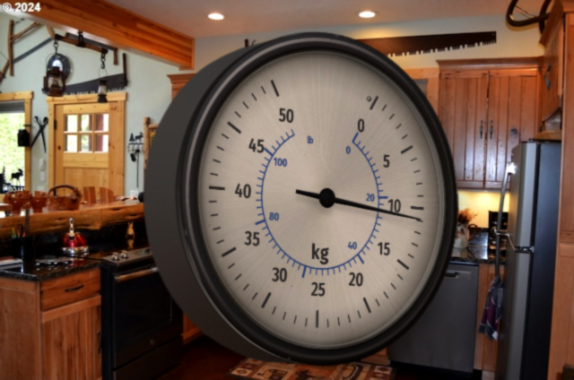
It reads 11 kg
